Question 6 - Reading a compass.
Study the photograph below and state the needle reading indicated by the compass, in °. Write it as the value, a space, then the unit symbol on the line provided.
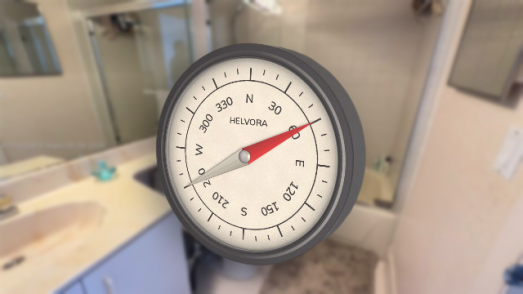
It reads 60 °
